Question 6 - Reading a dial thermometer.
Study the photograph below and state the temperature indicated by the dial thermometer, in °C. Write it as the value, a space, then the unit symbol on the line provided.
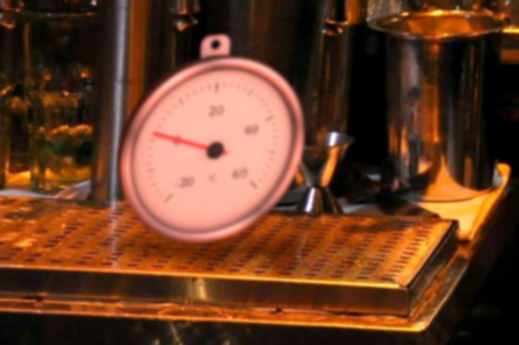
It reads 0 °C
